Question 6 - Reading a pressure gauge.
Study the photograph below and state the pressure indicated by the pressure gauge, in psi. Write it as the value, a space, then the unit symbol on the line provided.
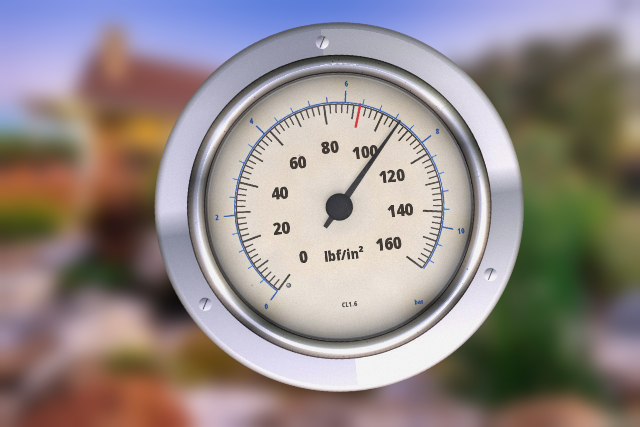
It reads 106 psi
